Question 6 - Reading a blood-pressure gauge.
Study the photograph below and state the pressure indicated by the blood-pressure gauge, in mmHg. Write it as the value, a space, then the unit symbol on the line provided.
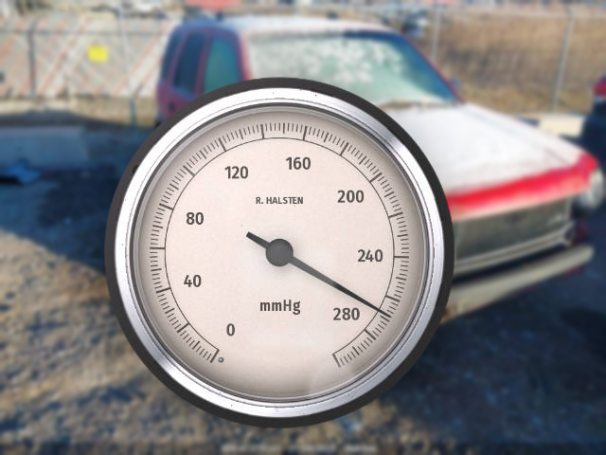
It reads 268 mmHg
